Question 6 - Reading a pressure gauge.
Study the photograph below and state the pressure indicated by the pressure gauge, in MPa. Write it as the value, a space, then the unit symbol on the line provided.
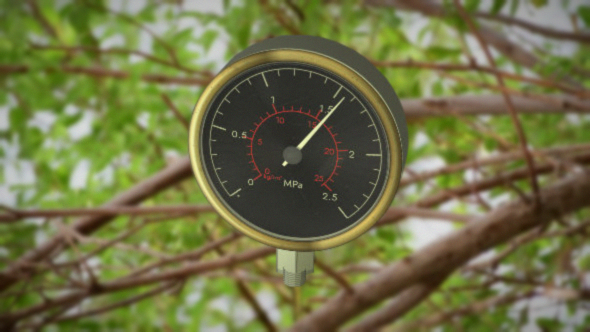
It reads 1.55 MPa
